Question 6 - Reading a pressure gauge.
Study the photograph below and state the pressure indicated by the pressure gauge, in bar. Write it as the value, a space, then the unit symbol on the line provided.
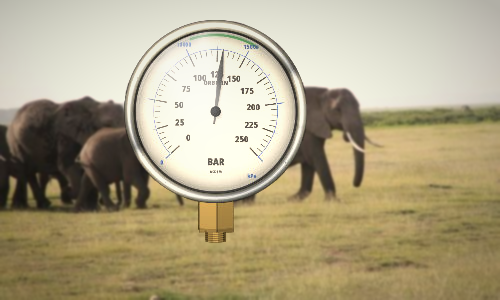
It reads 130 bar
